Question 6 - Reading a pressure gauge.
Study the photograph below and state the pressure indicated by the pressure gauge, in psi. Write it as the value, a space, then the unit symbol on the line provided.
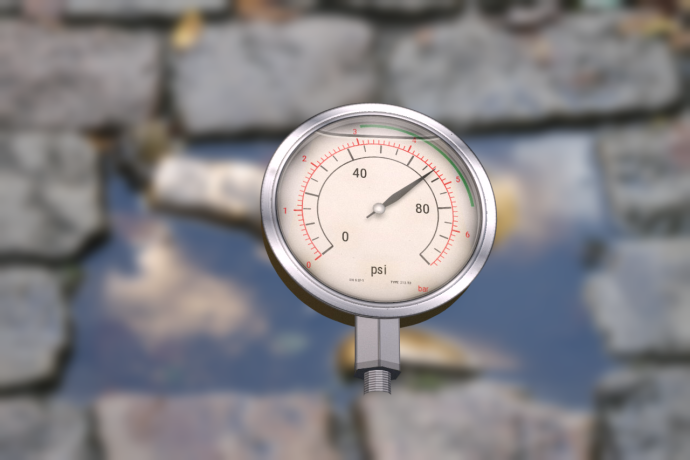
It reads 67.5 psi
